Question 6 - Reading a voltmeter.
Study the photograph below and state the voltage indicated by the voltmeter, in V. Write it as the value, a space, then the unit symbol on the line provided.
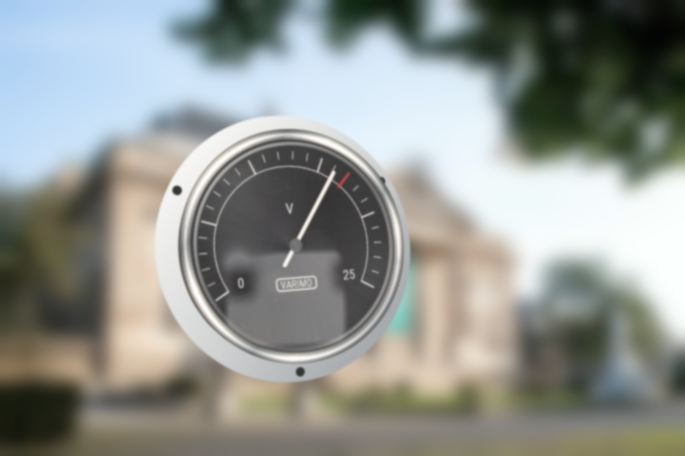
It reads 16 V
